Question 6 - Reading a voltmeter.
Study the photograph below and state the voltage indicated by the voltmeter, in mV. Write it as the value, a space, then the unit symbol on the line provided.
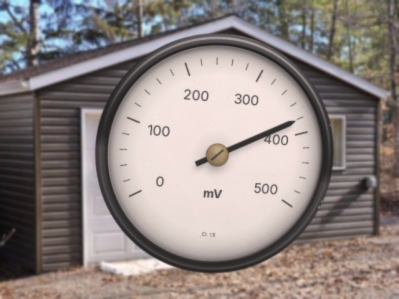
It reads 380 mV
